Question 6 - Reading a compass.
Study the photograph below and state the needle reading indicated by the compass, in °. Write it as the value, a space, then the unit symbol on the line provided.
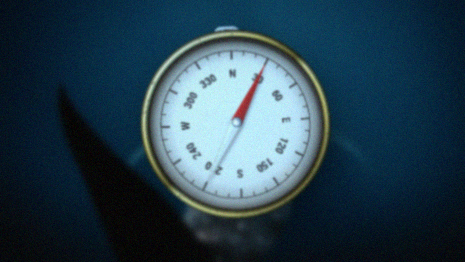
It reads 30 °
